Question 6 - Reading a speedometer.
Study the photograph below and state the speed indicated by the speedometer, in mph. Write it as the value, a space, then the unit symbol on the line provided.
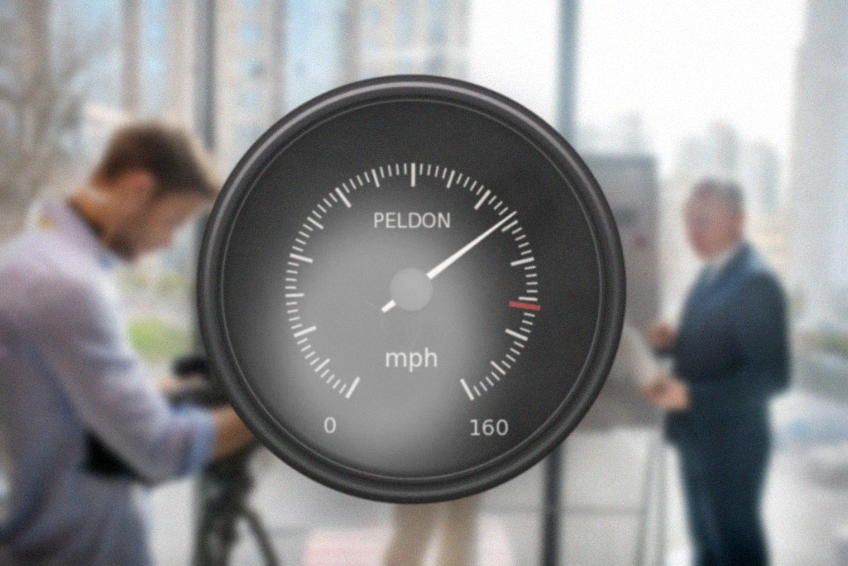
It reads 108 mph
